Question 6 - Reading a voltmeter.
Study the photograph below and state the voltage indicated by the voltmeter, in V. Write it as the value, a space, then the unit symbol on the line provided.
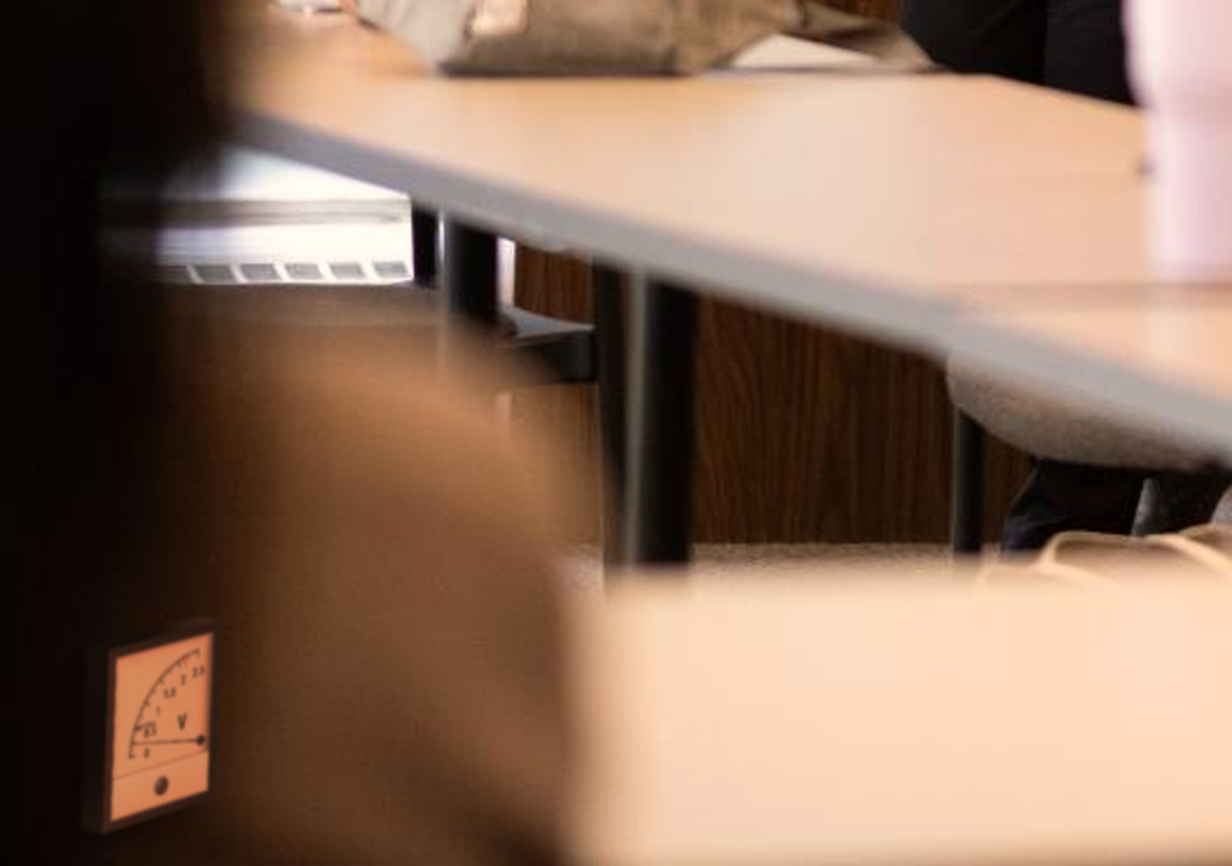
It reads 0.25 V
